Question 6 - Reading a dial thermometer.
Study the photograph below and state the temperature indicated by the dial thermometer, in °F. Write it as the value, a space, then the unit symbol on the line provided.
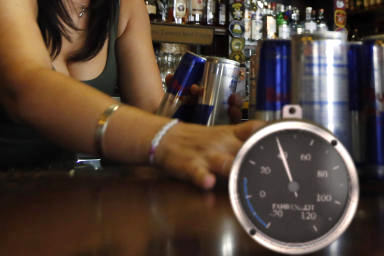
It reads 40 °F
